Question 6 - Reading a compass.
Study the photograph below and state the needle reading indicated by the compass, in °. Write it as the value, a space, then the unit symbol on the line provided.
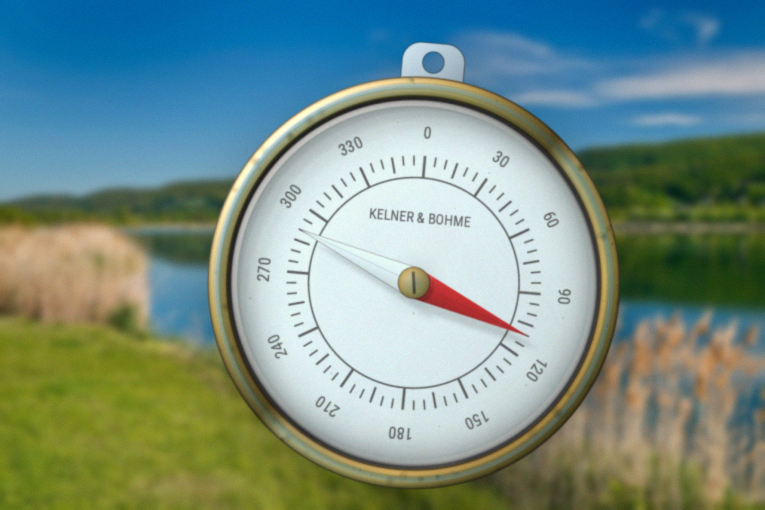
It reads 110 °
